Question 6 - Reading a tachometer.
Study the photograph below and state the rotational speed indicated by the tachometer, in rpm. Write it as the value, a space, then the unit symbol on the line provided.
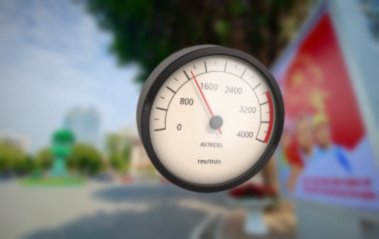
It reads 1300 rpm
